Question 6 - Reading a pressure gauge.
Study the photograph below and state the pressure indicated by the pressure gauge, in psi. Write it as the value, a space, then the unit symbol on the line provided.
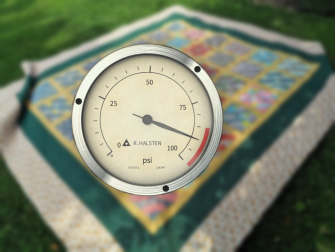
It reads 90 psi
